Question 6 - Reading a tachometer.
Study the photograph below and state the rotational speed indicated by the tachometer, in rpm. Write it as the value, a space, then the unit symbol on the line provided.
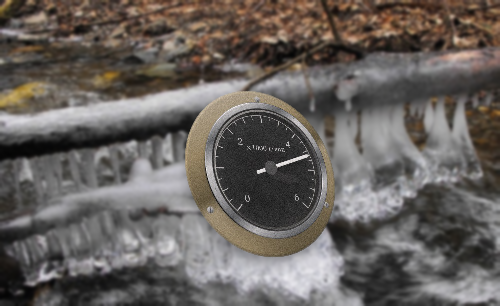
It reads 4625 rpm
